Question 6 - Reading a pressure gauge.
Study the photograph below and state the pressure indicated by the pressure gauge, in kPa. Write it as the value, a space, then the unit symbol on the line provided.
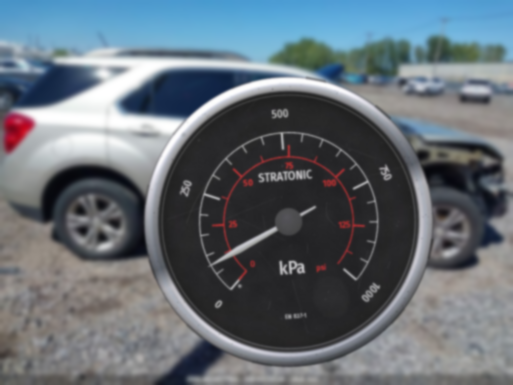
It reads 75 kPa
